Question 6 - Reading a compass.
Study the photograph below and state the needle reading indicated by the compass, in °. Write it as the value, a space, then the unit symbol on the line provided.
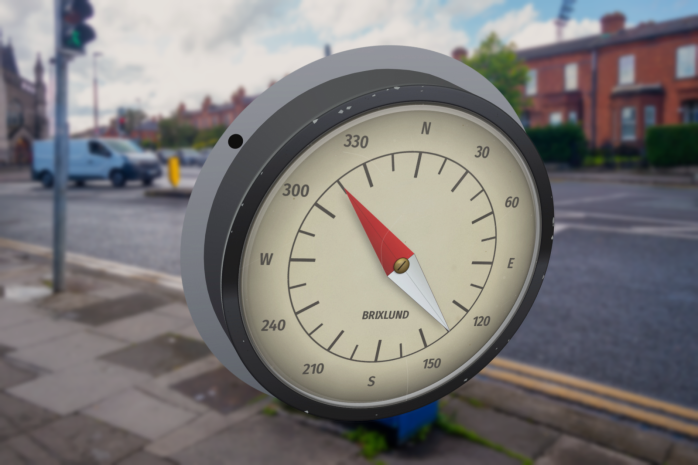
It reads 315 °
